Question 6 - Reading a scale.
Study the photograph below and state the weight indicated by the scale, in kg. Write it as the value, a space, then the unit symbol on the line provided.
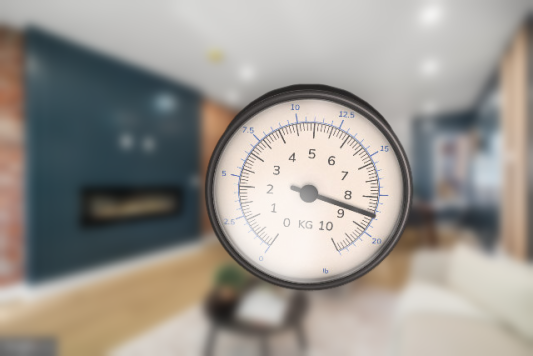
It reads 8.5 kg
